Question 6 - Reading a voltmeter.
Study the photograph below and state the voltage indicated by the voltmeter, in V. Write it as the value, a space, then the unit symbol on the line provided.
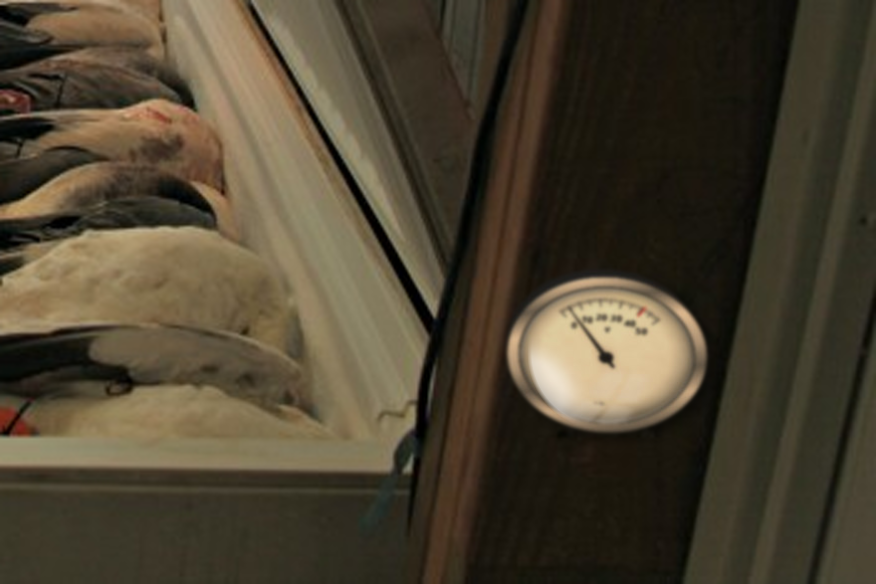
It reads 5 V
